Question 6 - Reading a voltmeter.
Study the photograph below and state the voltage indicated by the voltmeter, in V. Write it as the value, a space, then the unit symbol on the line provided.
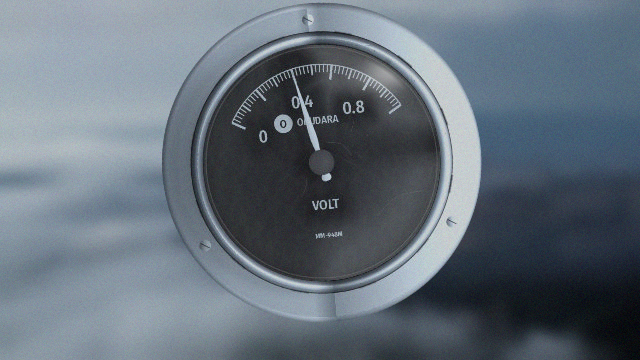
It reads 0.4 V
